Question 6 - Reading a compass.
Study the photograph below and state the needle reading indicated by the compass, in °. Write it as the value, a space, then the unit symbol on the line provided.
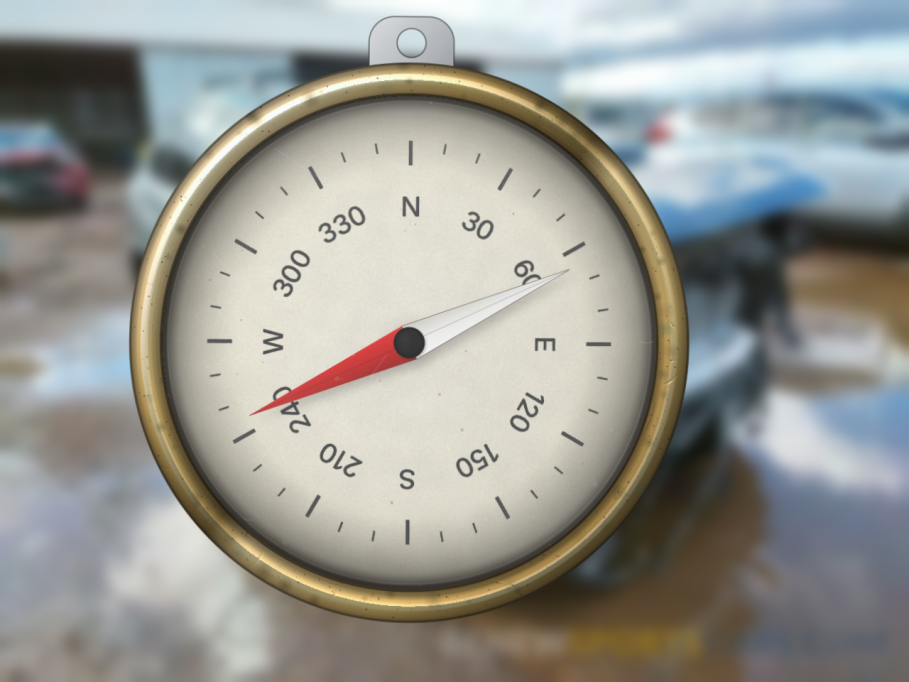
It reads 245 °
